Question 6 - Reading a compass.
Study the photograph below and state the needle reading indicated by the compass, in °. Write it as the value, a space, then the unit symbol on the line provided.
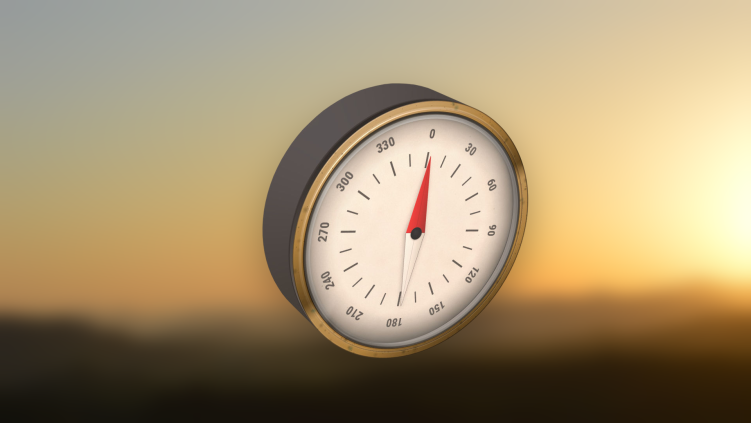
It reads 0 °
